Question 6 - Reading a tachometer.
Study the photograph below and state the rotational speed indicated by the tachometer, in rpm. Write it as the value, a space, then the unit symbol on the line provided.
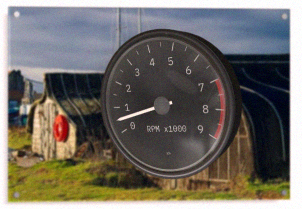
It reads 500 rpm
